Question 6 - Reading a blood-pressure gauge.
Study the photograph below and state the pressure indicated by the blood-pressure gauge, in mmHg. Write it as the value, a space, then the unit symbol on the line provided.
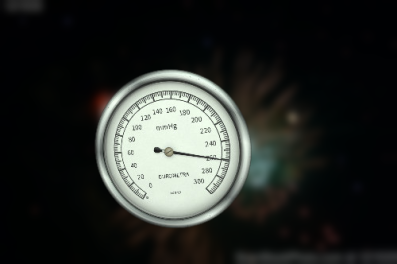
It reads 260 mmHg
